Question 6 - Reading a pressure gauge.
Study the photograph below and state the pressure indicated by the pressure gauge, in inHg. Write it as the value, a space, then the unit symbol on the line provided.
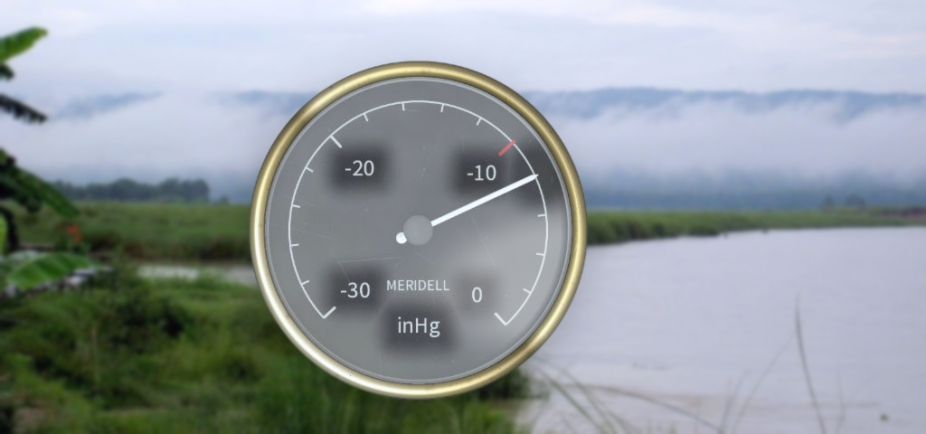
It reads -8 inHg
